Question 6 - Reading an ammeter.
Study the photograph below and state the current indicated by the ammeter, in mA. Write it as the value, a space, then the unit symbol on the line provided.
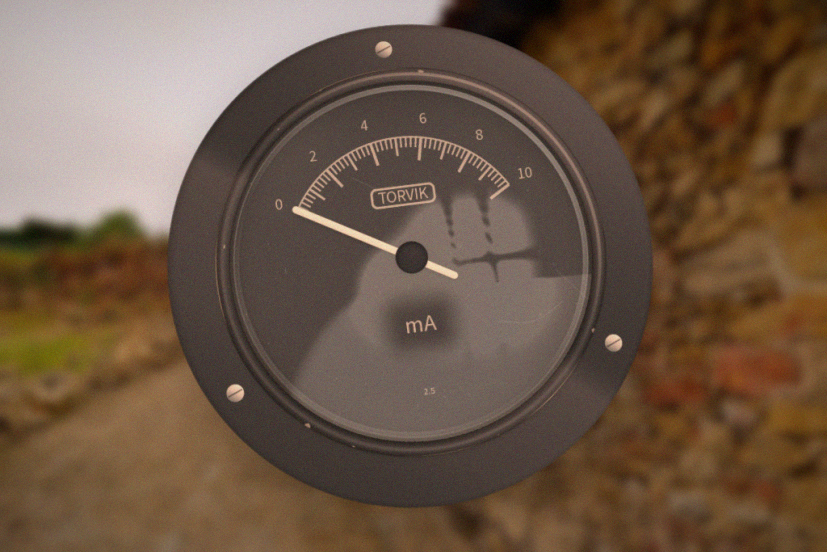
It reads 0 mA
